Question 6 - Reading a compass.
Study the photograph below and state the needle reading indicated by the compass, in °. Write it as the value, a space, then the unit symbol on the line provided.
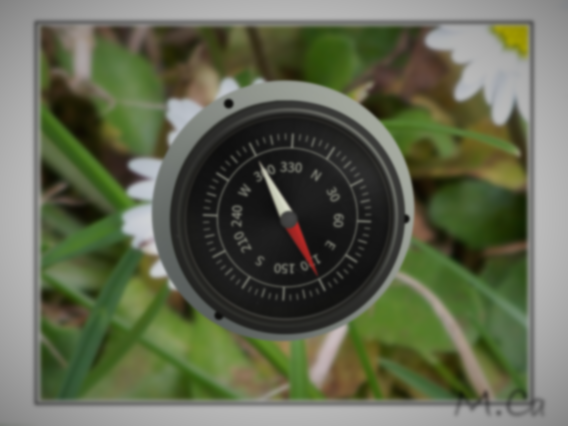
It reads 120 °
